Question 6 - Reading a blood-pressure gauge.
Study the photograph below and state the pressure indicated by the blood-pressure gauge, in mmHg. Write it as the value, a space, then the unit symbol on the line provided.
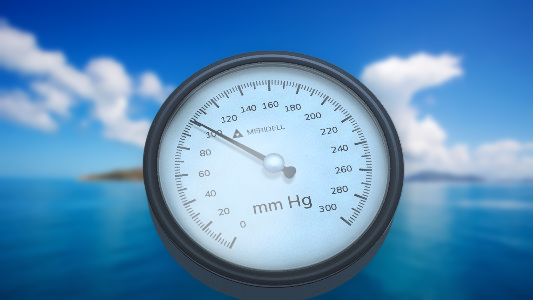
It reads 100 mmHg
